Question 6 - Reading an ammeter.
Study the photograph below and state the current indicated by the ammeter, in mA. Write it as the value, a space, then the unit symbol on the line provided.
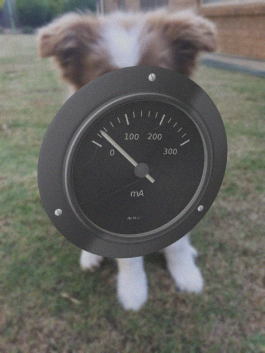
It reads 30 mA
